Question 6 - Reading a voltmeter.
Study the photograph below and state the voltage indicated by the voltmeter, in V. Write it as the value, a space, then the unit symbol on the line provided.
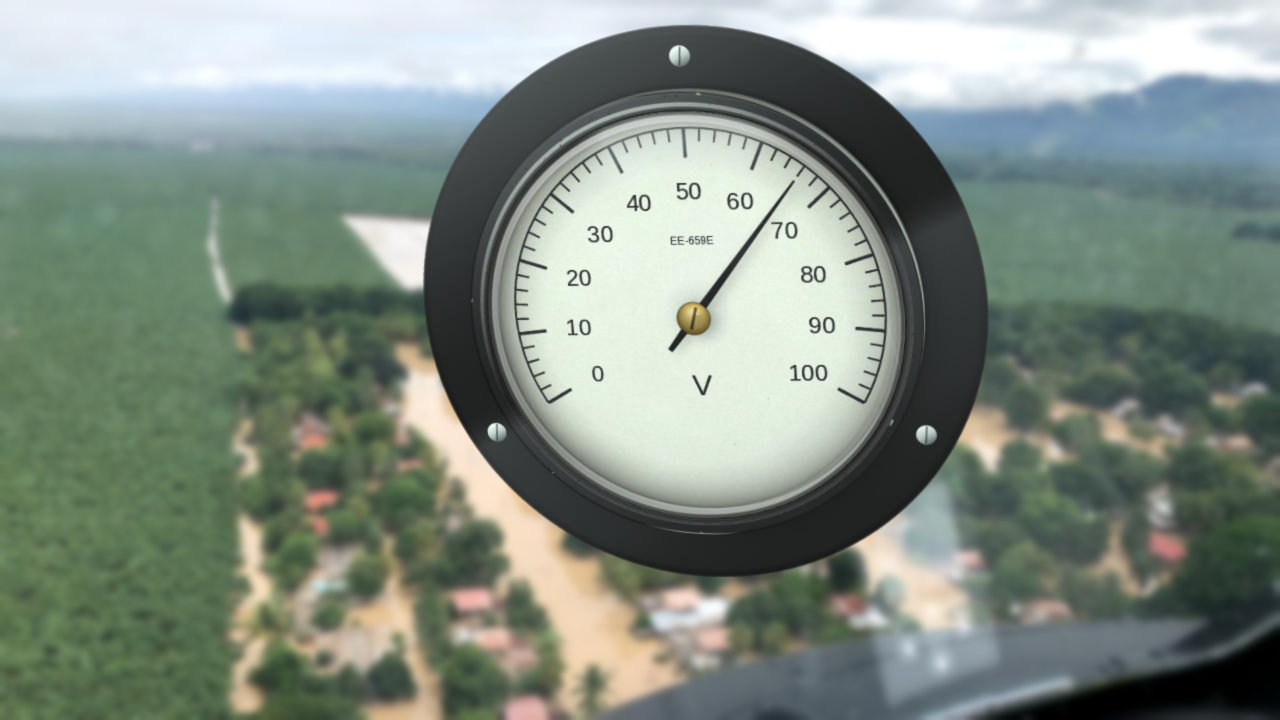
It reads 66 V
